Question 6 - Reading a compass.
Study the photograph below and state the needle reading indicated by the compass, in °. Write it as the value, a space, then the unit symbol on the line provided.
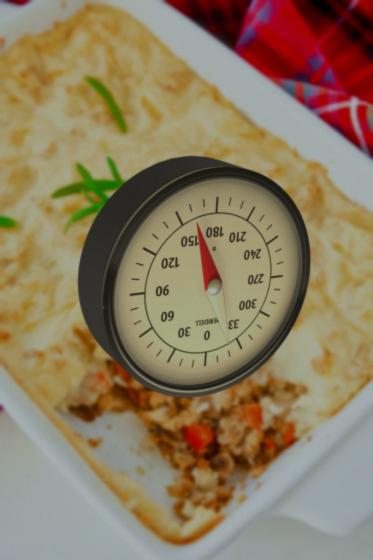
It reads 160 °
